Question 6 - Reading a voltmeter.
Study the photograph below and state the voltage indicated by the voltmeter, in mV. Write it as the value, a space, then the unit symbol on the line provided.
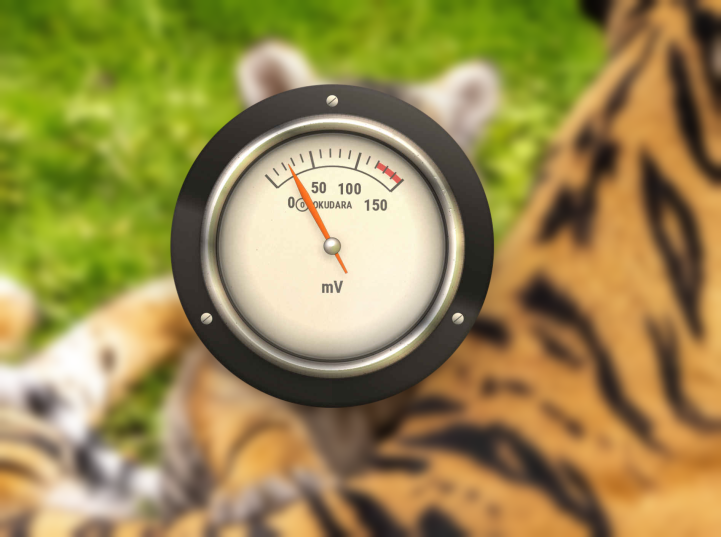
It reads 25 mV
